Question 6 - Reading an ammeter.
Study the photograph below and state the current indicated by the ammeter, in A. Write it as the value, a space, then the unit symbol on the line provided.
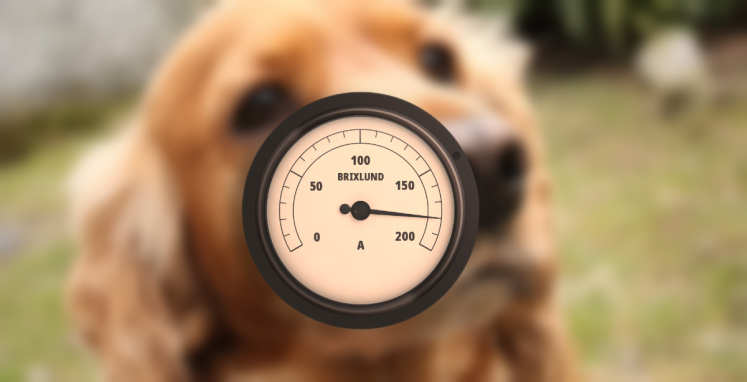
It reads 180 A
